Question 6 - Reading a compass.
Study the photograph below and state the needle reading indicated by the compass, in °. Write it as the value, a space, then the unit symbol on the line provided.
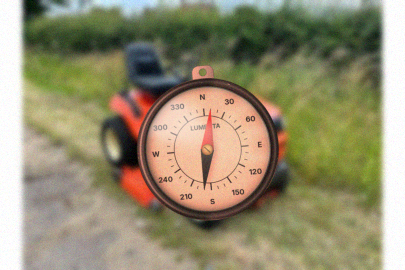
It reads 10 °
